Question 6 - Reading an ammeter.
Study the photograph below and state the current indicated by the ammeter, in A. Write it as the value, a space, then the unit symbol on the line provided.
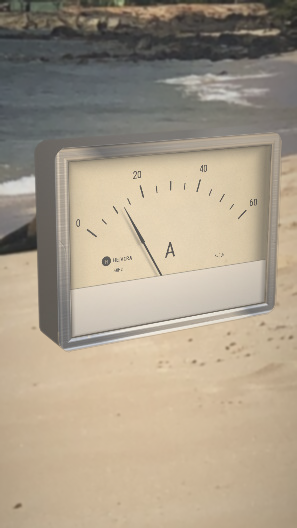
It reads 12.5 A
